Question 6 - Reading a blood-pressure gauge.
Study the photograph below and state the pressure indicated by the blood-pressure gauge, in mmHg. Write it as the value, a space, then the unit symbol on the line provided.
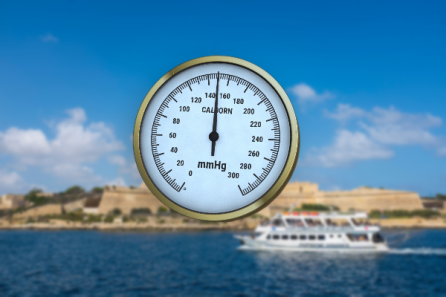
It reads 150 mmHg
